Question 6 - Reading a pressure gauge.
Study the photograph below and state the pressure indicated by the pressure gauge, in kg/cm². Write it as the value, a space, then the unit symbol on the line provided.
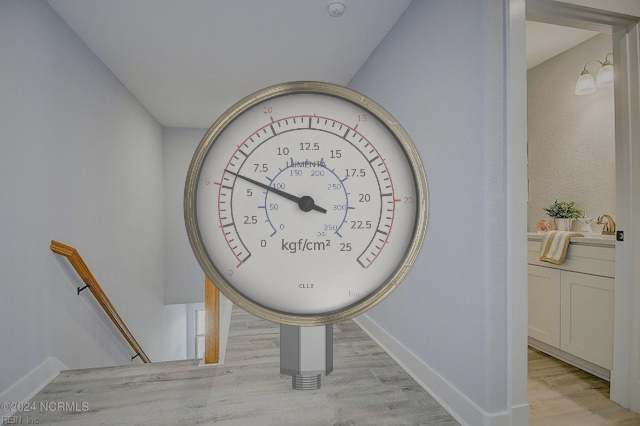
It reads 6 kg/cm²
